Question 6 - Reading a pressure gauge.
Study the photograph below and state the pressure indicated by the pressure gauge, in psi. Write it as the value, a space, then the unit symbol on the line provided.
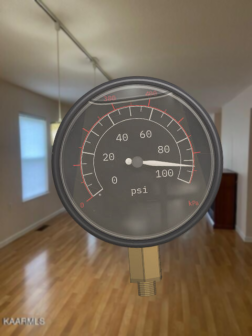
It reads 92.5 psi
